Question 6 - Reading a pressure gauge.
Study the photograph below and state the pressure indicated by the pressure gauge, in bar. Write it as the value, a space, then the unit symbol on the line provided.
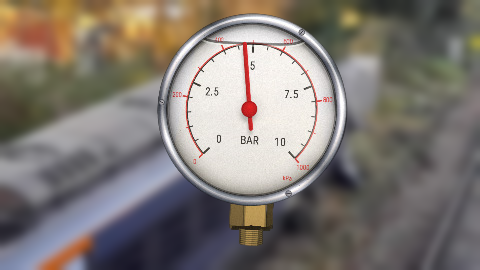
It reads 4.75 bar
